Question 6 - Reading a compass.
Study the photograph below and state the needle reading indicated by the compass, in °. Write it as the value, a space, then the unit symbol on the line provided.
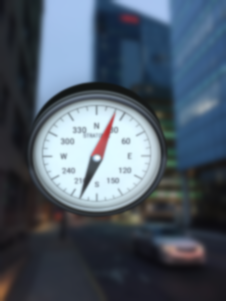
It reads 20 °
